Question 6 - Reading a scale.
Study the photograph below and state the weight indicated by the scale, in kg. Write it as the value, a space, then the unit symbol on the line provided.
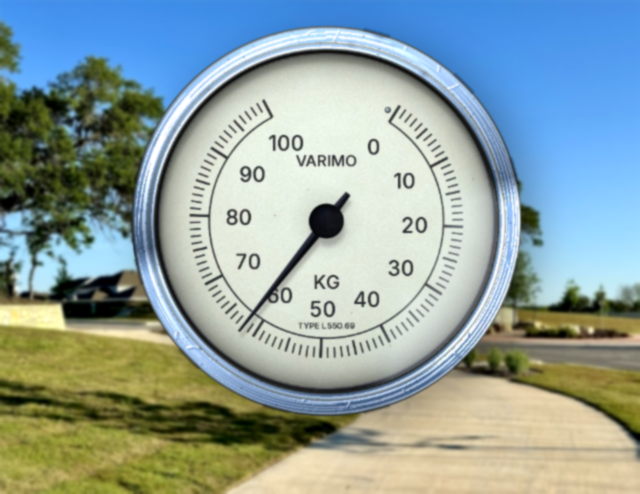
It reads 62 kg
